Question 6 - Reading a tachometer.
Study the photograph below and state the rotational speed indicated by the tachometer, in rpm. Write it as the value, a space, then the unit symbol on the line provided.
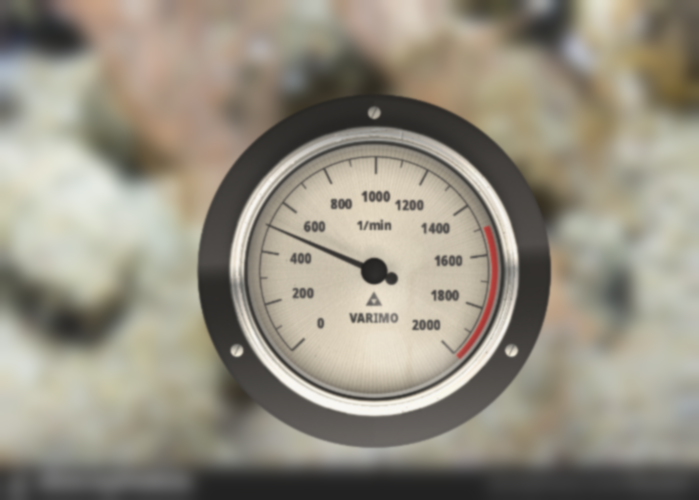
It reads 500 rpm
